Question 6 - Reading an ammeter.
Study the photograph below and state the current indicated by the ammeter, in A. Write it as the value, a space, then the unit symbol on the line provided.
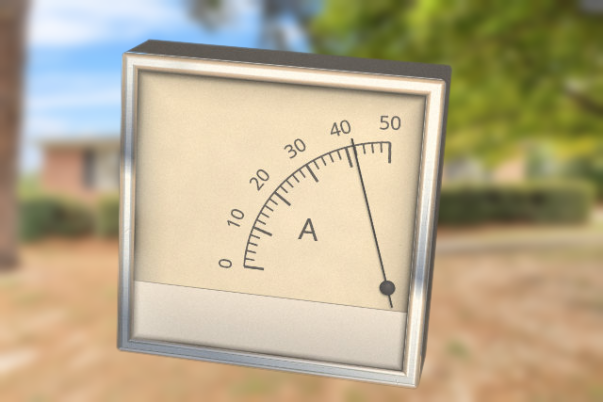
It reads 42 A
